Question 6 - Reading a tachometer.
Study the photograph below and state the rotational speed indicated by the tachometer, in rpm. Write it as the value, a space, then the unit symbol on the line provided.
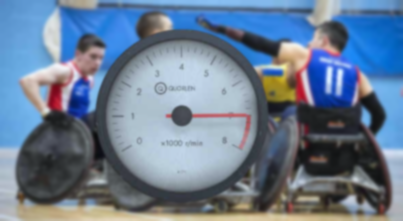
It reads 7000 rpm
